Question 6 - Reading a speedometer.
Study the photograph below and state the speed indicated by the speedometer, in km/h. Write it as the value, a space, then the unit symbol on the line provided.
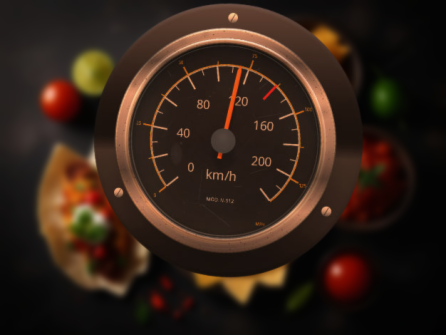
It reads 115 km/h
